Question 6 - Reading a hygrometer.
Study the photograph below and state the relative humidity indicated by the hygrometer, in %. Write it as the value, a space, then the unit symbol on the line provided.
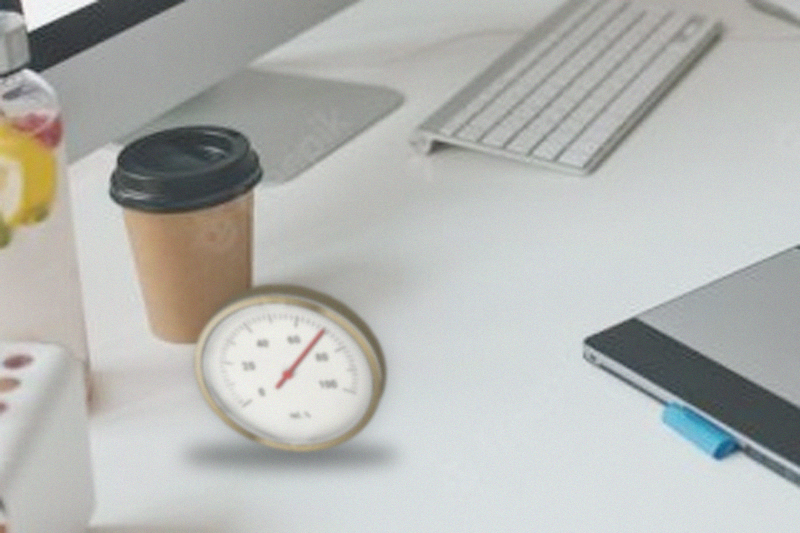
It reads 70 %
